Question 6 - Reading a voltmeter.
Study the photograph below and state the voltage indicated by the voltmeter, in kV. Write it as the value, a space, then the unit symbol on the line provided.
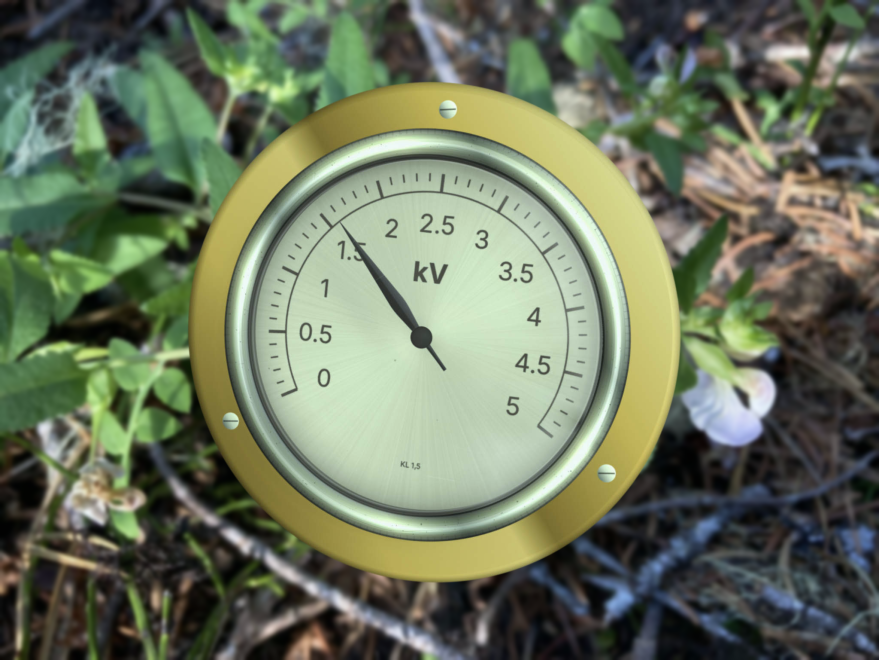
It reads 1.6 kV
